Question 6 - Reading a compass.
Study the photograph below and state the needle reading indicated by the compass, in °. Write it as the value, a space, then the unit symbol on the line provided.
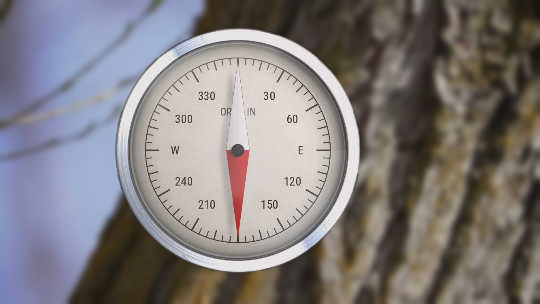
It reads 180 °
